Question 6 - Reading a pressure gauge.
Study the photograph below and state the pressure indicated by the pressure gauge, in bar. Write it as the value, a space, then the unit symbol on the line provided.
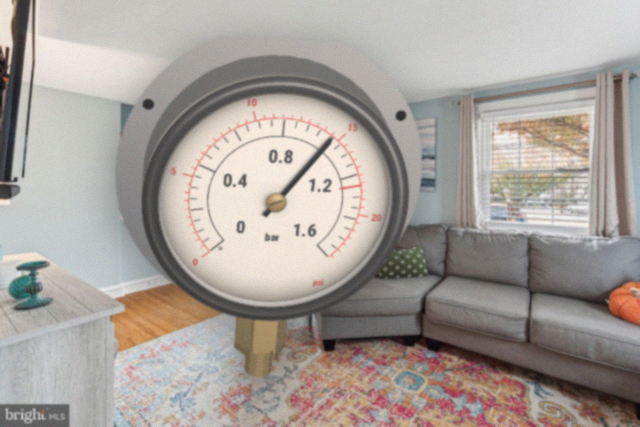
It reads 1 bar
